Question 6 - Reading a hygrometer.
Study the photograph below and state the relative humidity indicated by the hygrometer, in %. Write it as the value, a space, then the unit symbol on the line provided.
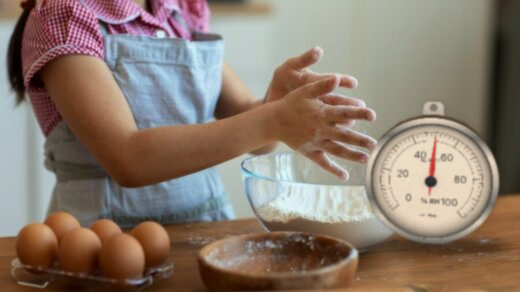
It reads 50 %
